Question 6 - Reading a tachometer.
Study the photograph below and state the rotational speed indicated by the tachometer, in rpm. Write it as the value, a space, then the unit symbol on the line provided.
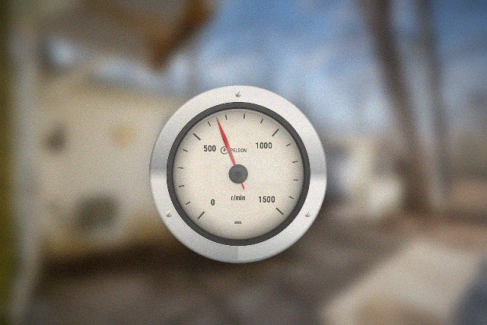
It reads 650 rpm
